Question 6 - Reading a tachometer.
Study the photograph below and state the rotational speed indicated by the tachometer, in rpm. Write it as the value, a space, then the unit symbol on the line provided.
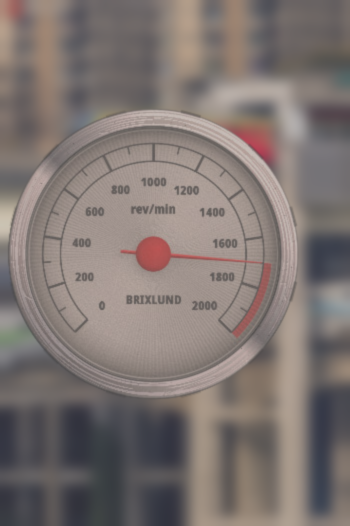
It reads 1700 rpm
